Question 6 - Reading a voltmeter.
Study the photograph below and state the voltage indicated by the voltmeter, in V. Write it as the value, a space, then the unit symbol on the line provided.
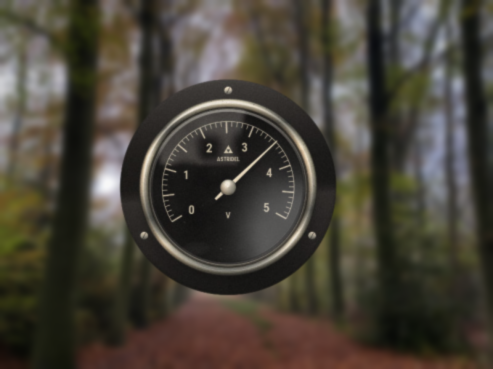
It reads 3.5 V
